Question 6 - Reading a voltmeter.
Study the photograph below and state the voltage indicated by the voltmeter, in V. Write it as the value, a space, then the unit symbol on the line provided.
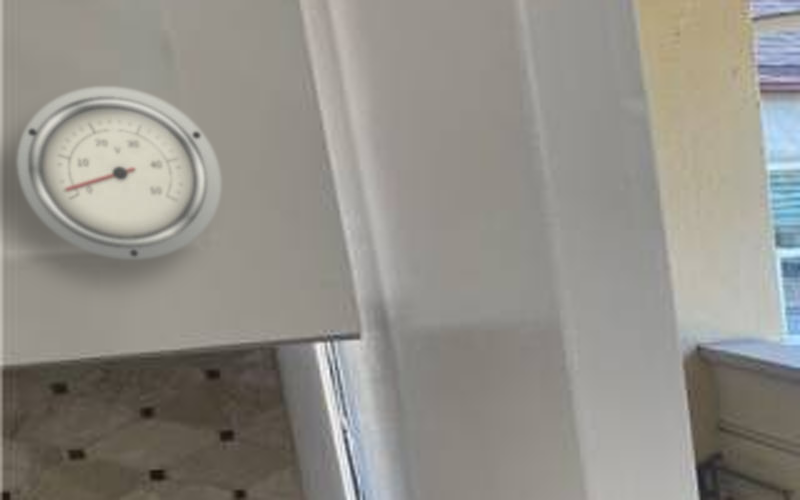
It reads 2 V
